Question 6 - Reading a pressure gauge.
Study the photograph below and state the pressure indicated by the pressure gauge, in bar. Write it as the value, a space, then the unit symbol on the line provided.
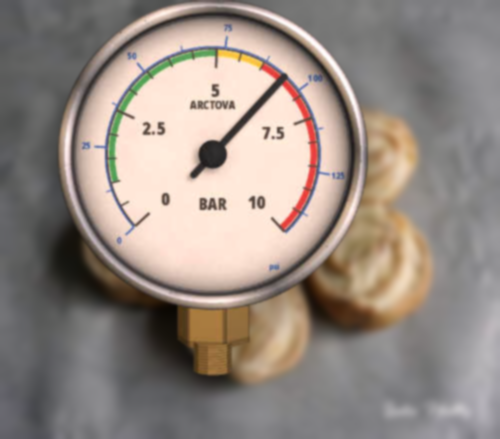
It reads 6.5 bar
